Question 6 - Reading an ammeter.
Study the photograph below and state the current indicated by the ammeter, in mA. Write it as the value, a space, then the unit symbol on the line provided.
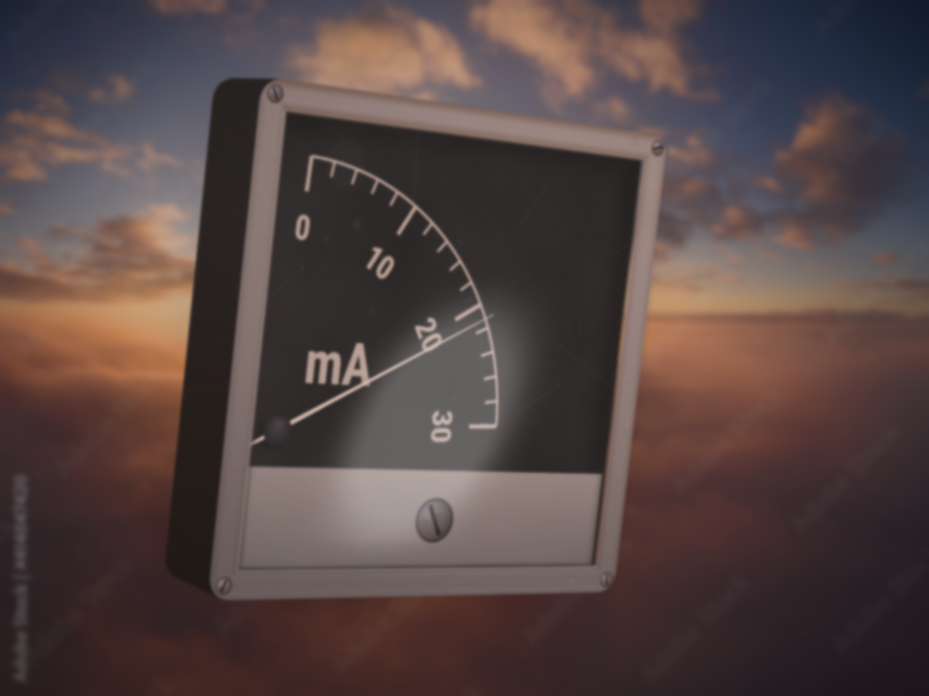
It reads 21 mA
